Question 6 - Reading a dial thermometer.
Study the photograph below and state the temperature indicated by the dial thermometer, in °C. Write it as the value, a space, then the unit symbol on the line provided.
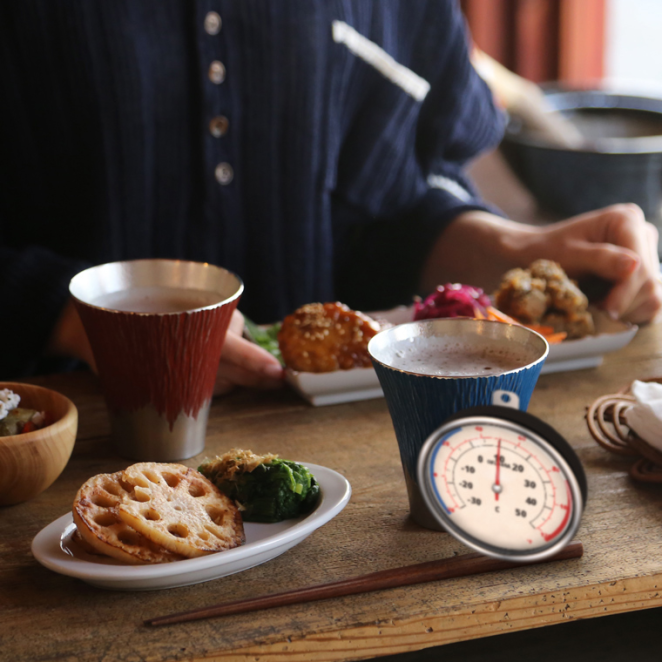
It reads 10 °C
